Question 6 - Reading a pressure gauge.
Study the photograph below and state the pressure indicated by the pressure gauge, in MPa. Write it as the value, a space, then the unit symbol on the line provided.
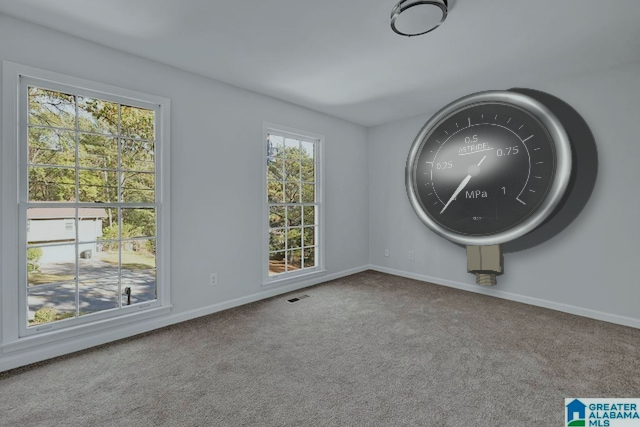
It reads 0 MPa
